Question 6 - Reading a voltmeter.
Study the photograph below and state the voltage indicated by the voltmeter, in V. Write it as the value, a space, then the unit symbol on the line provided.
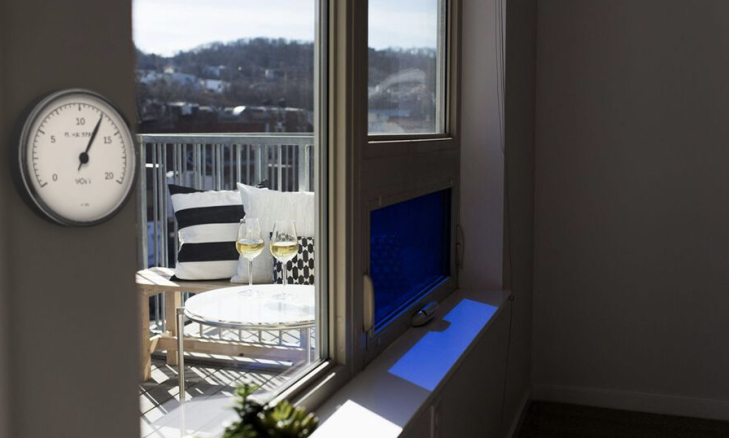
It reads 12.5 V
